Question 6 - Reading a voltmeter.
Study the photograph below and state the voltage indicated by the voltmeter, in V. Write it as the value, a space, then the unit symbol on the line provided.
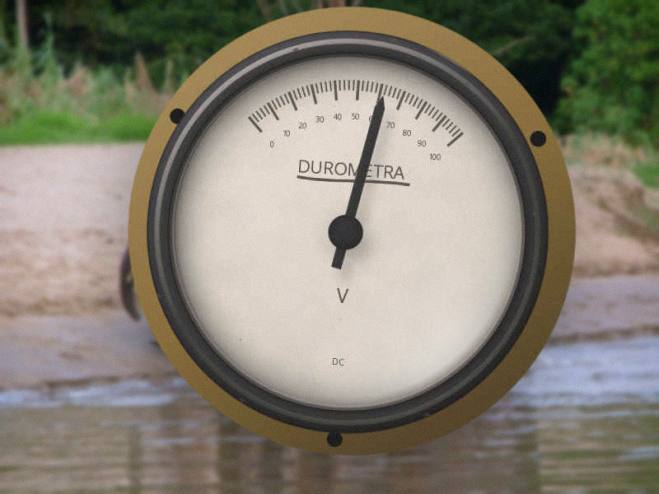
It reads 62 V
